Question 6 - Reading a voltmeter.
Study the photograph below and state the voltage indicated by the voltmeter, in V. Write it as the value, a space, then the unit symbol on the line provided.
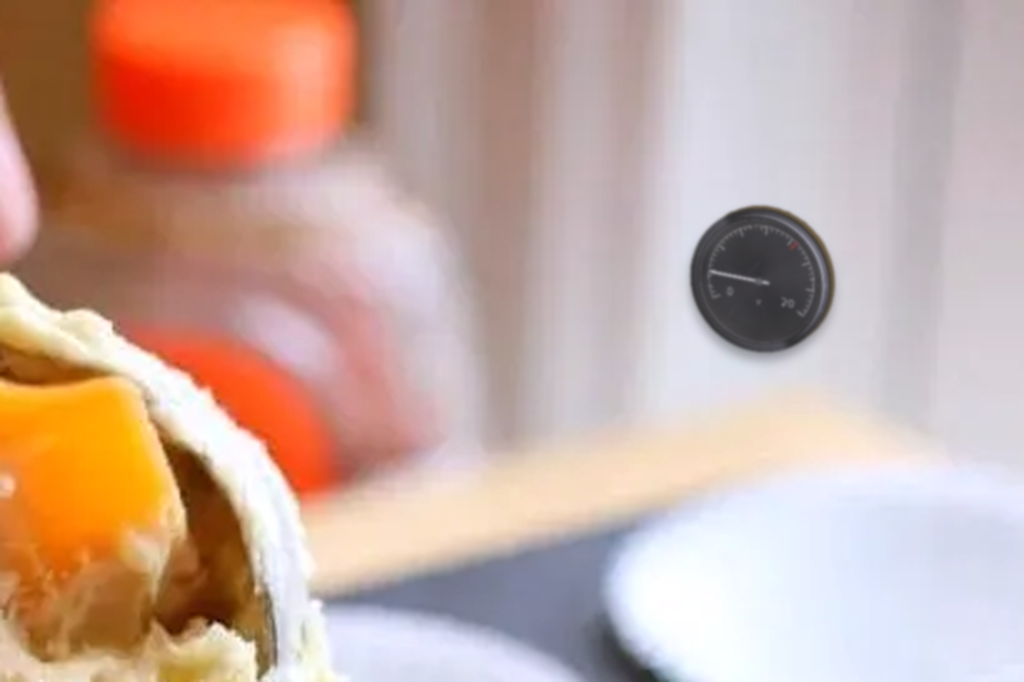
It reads 2.5 V
